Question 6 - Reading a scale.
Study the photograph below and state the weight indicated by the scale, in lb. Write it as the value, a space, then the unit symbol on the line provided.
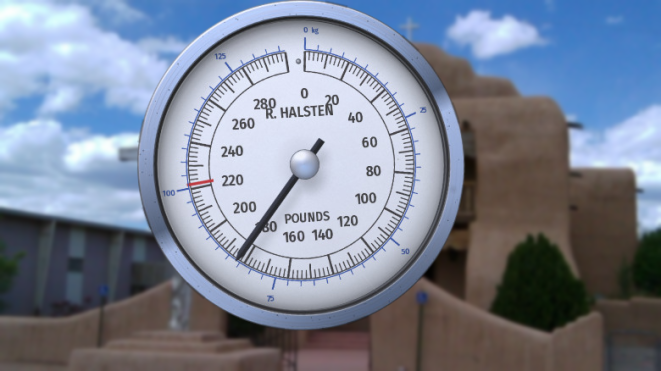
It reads 184 lb
